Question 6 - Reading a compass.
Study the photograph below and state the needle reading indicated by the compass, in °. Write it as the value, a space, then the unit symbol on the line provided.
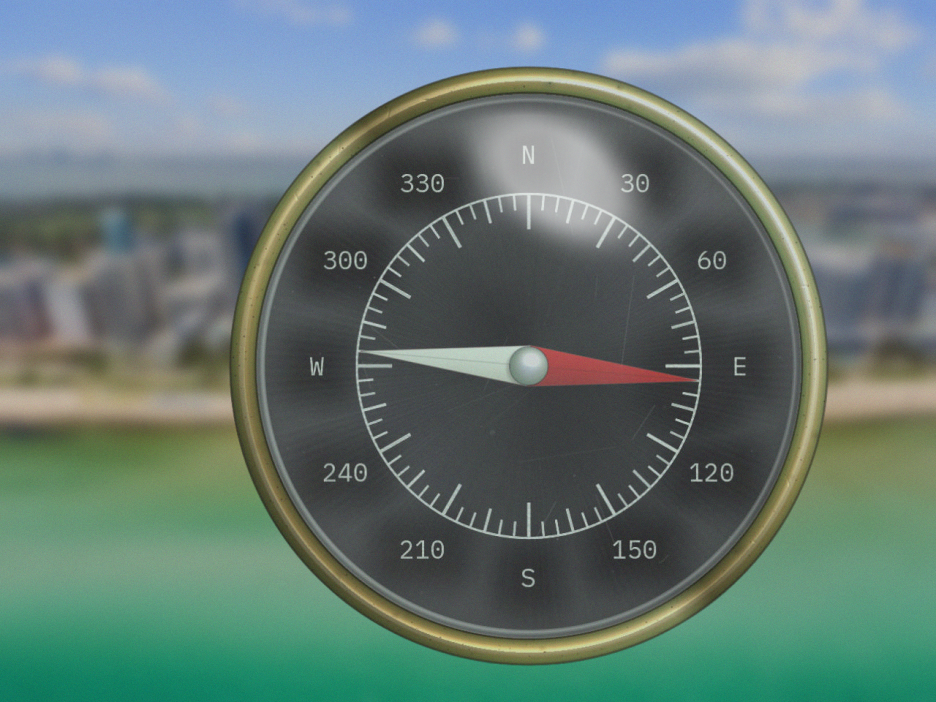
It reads 95 °
